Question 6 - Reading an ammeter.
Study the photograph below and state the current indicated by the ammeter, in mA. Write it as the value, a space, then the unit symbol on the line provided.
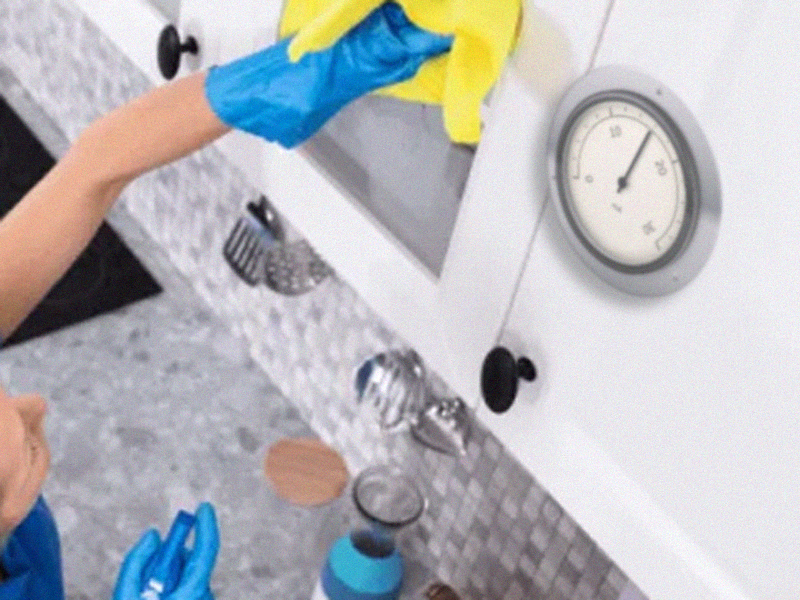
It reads 16 mA
